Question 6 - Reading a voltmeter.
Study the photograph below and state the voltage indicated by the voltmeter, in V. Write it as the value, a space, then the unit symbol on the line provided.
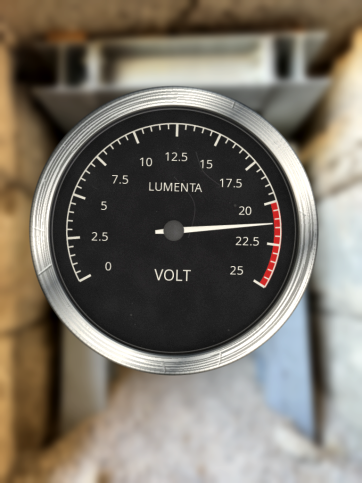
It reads 21.25 V
